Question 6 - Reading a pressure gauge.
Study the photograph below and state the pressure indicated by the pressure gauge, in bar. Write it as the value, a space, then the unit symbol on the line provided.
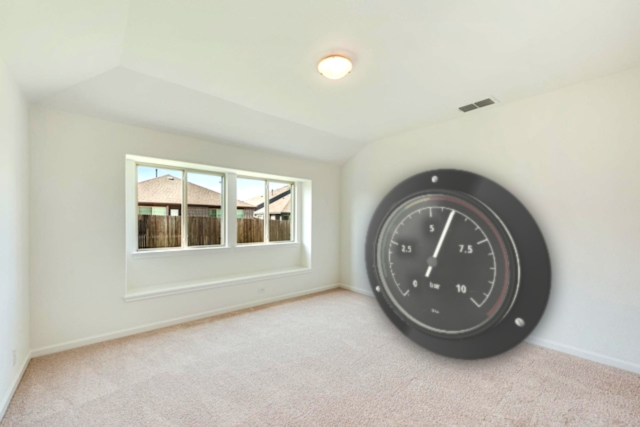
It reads 6 bar
